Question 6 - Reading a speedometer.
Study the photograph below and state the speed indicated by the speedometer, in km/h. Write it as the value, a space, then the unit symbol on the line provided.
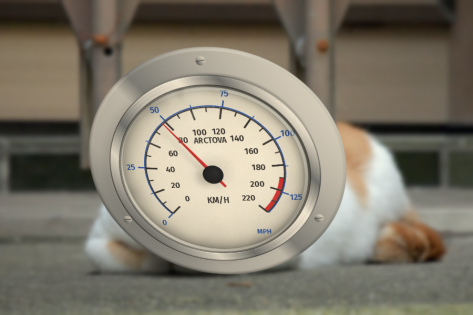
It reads 80 km/h
